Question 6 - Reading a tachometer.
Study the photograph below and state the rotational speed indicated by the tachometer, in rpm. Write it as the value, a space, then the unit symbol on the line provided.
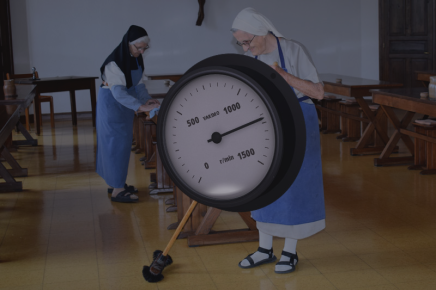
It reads 1225 rpm
